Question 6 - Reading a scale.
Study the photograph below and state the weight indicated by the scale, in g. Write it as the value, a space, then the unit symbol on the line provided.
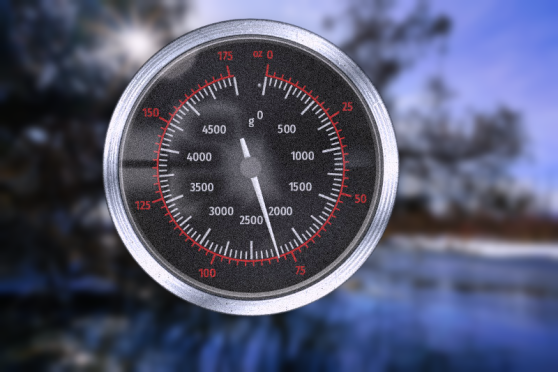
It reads 2250 g
